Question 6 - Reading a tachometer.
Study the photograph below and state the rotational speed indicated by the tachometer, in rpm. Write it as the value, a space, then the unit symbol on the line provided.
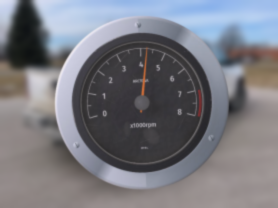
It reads 4250 rpm
